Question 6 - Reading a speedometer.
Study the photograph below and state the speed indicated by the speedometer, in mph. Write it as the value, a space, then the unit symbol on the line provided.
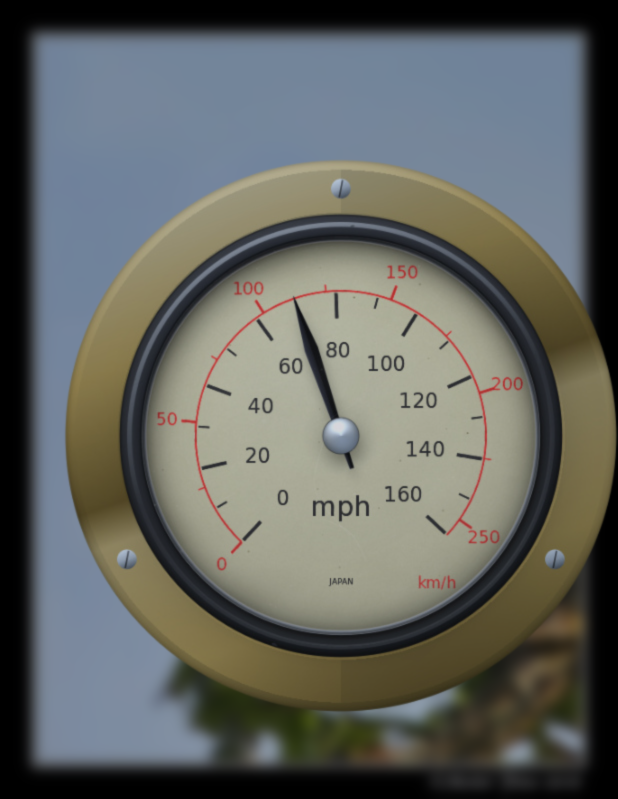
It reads 70 mph
